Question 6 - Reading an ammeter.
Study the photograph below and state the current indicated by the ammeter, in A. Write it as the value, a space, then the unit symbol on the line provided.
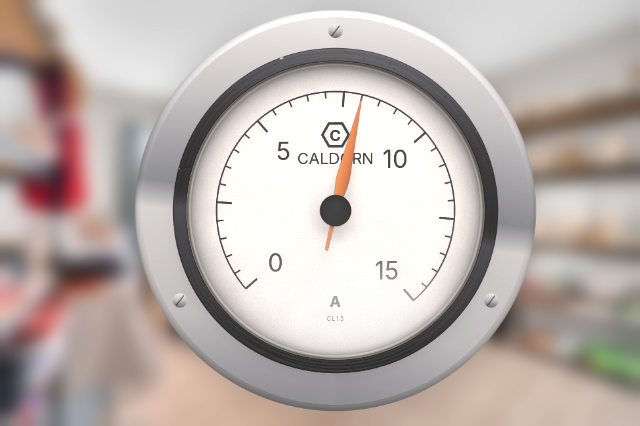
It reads 8 A
